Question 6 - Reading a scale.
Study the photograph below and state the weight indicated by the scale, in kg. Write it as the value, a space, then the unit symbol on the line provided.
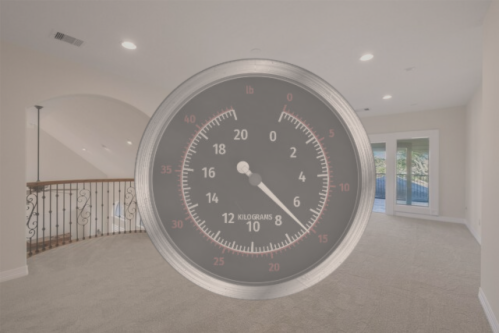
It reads 7 kg
